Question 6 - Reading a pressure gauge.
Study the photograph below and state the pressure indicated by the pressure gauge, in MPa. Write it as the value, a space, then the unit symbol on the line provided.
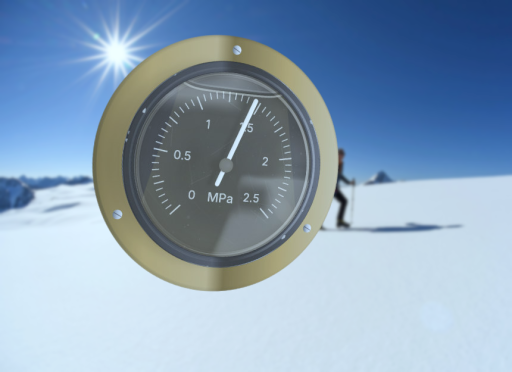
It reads 1.45 MPa
